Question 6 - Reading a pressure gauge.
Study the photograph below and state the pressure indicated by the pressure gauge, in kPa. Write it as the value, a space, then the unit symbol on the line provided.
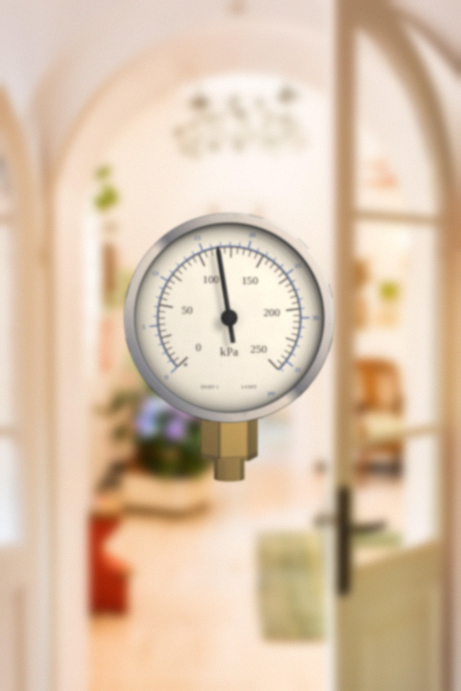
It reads 115 kPa
